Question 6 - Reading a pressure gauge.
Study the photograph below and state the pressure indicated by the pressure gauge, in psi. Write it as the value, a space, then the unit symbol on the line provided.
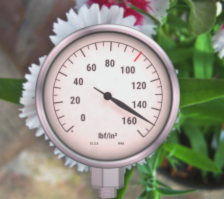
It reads 150 psi
